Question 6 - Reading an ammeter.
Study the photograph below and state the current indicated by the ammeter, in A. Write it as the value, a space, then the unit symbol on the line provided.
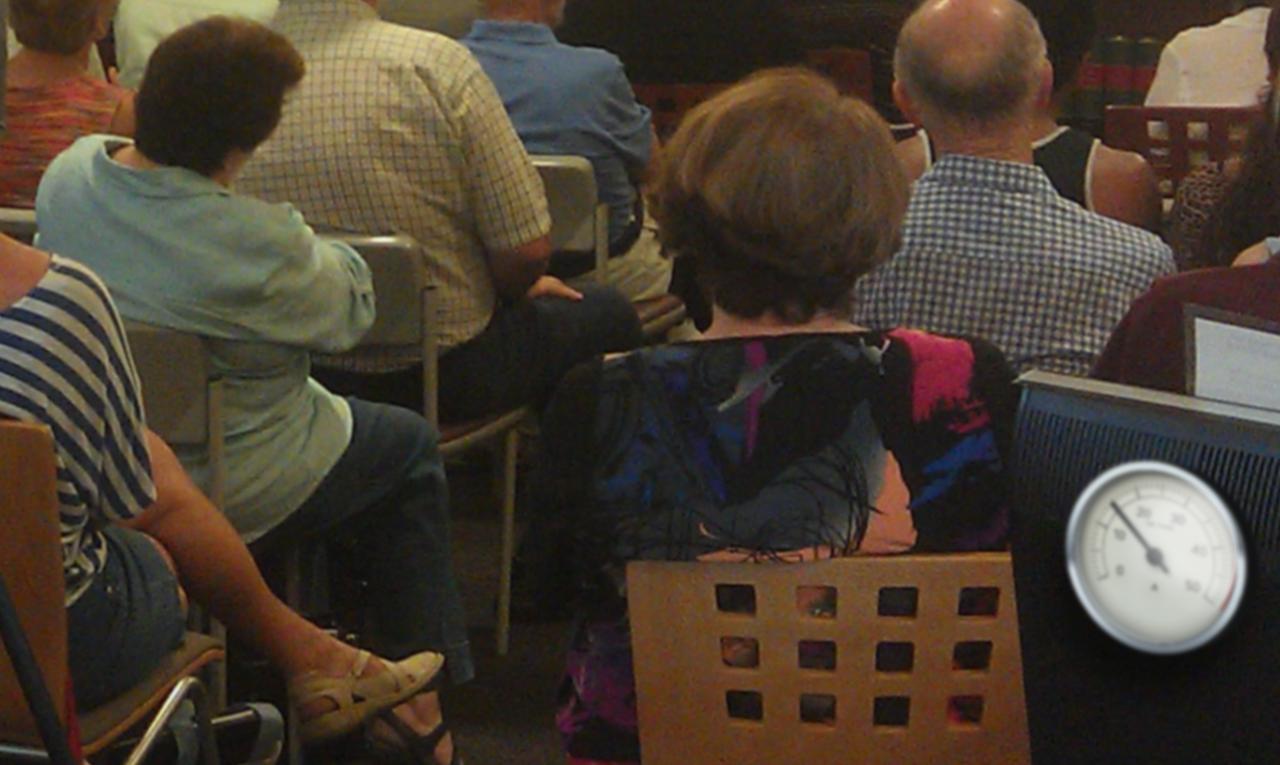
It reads 15 A
